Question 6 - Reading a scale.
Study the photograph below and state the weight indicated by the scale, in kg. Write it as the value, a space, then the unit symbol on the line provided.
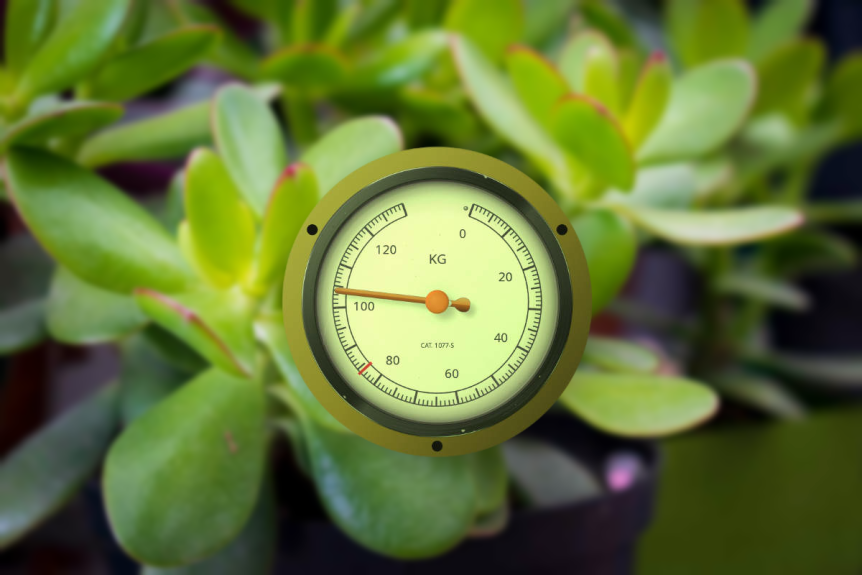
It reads 104 kg
